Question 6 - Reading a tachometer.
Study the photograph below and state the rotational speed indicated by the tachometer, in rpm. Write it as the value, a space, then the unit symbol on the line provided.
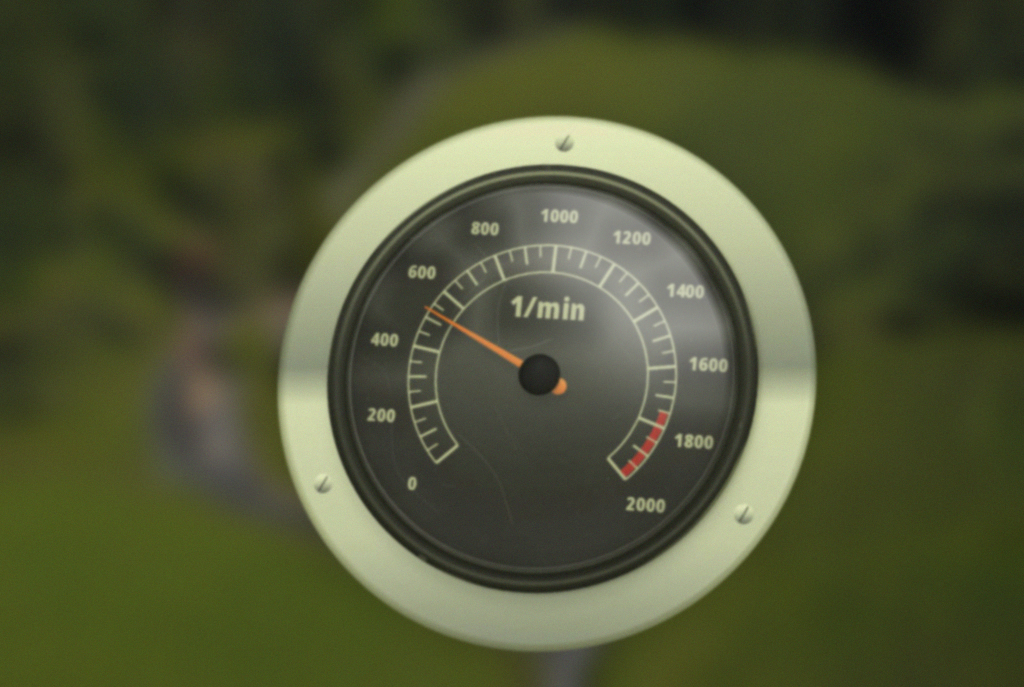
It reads 525 rpm
